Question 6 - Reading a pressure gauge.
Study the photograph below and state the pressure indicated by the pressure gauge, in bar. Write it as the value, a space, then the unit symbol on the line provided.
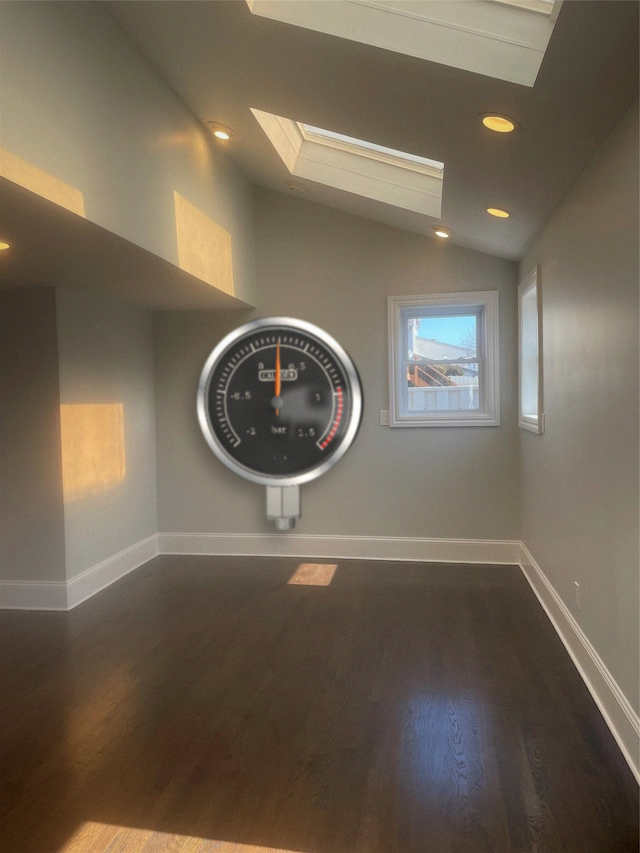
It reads 0.25 bar
